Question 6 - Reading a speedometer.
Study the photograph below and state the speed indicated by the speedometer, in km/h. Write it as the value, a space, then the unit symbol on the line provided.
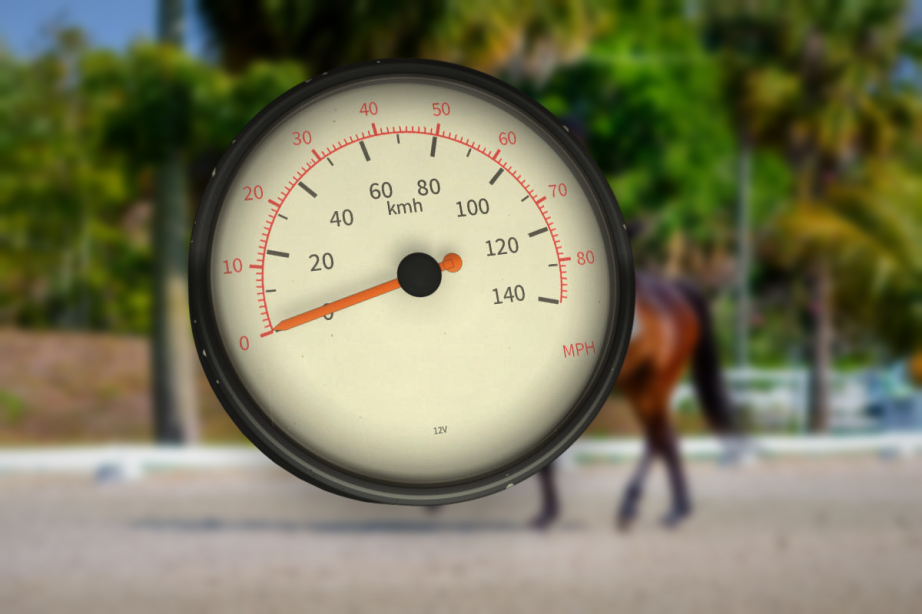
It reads 0 km/h
